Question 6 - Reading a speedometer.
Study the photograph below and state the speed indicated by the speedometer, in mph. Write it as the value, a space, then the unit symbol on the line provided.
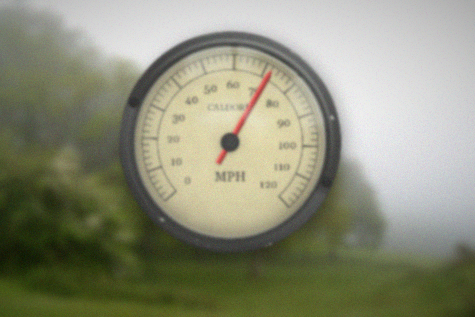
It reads 72 mph
